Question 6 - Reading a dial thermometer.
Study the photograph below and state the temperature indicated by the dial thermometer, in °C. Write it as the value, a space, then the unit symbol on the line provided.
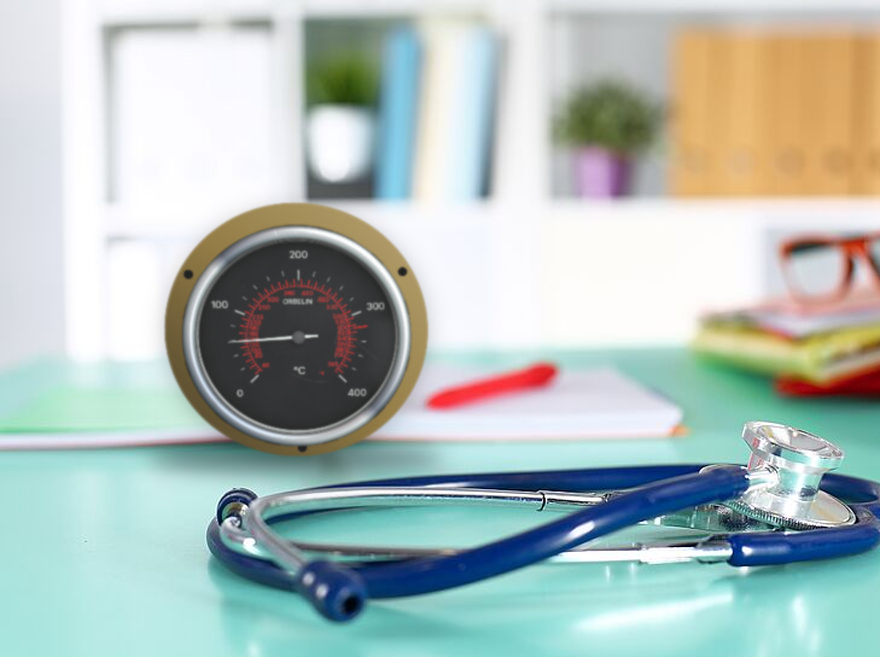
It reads 60 °C
